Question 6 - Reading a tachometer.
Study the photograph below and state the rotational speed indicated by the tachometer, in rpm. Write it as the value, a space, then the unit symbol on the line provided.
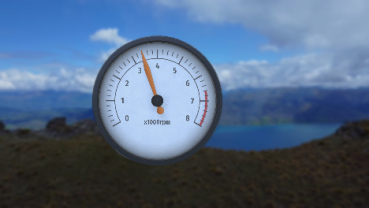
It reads 3400 rpm
